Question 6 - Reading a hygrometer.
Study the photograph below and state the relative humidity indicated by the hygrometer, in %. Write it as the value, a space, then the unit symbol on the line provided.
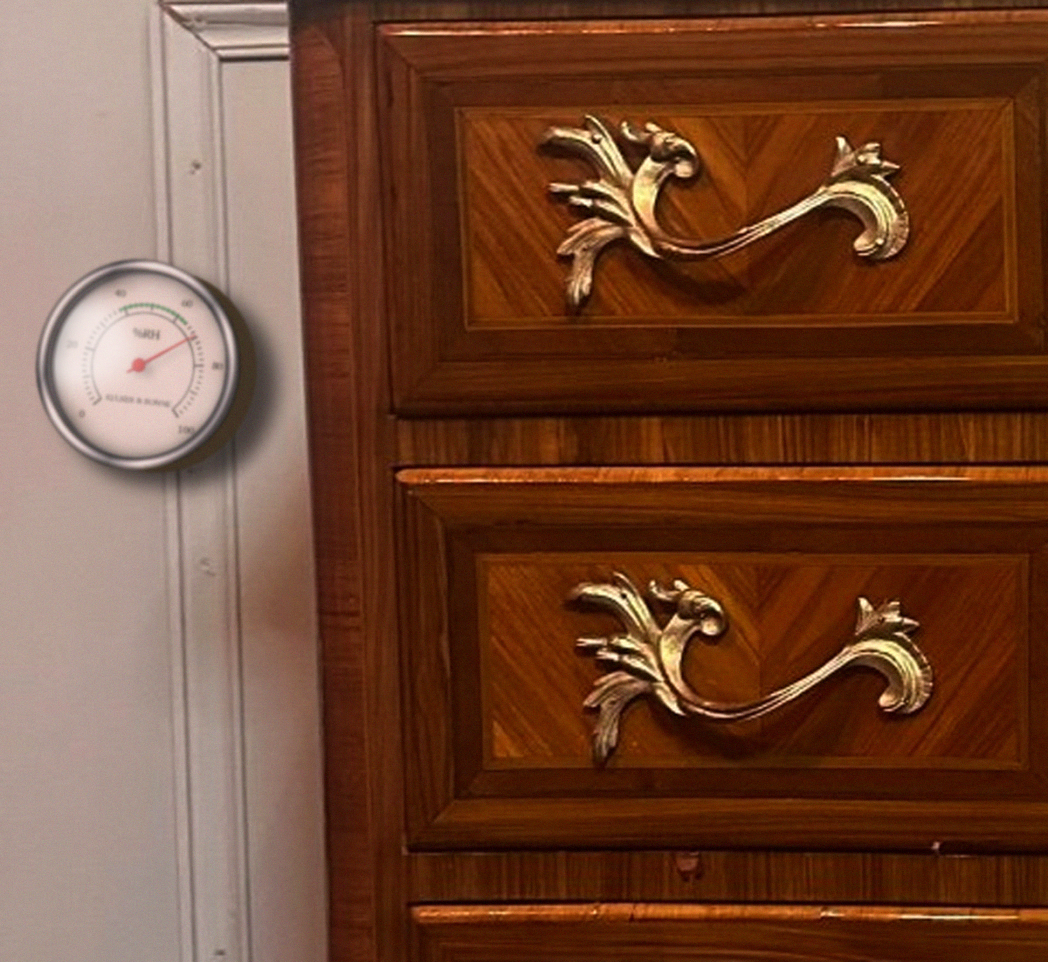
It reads 70 %
